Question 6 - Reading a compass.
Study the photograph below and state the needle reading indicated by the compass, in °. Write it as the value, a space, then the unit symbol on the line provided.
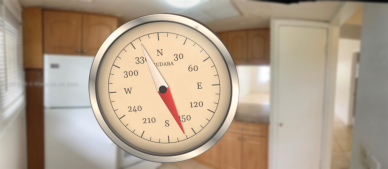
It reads 160 °
